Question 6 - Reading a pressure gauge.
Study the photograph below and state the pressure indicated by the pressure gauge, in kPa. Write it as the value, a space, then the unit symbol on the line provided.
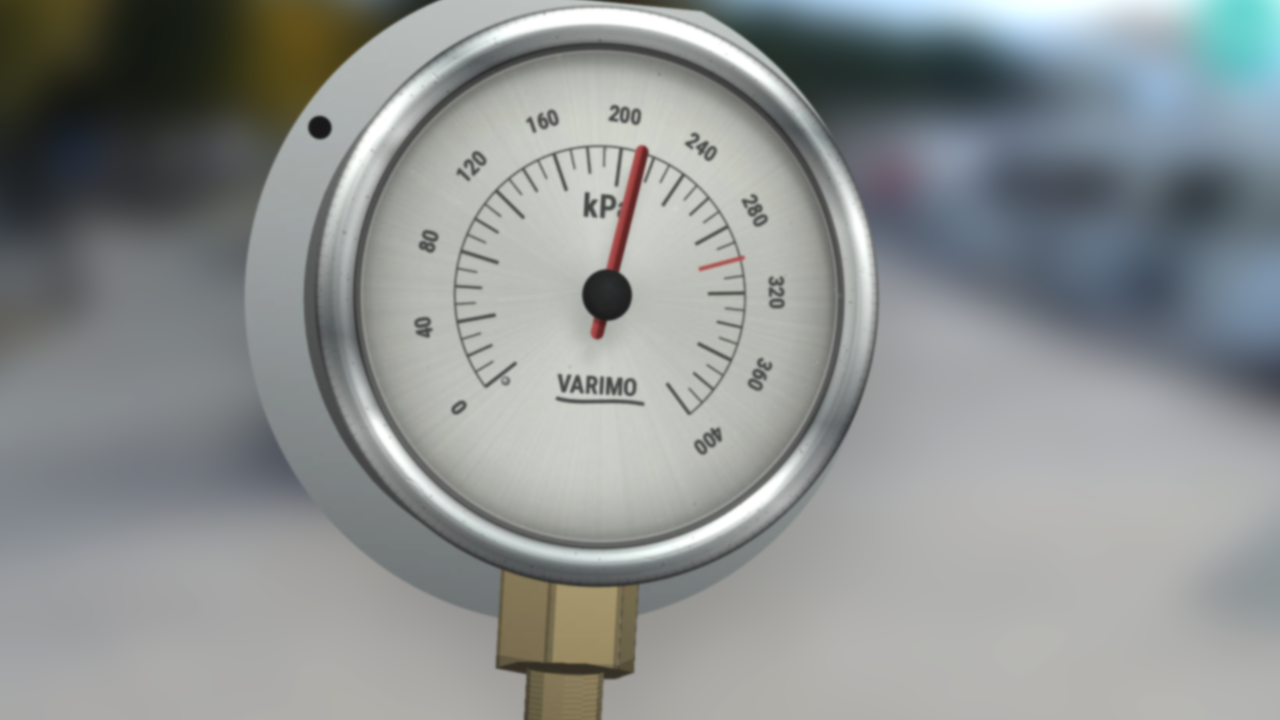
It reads 210 kPa
